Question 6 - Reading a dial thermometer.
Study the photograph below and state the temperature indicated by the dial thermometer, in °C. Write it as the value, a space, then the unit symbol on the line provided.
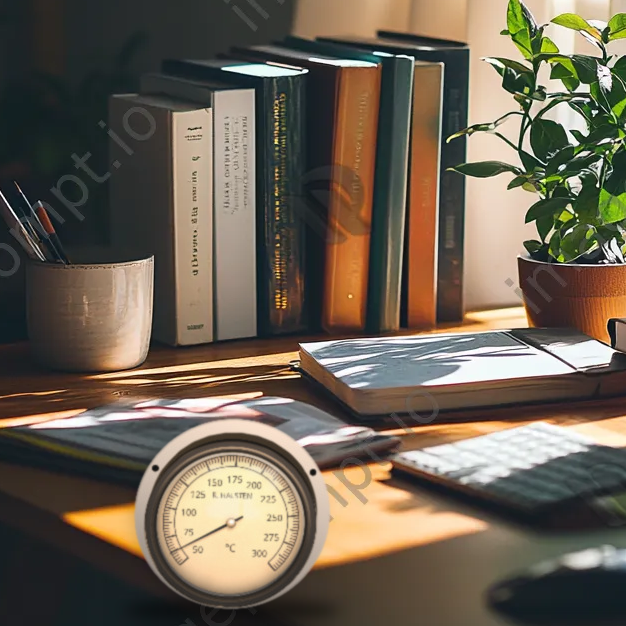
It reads 62.5 °C
